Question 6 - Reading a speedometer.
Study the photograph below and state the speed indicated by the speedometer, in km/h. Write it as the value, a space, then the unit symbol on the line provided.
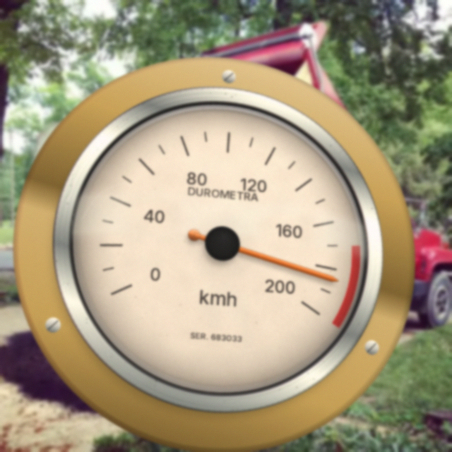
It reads 185 km/h
